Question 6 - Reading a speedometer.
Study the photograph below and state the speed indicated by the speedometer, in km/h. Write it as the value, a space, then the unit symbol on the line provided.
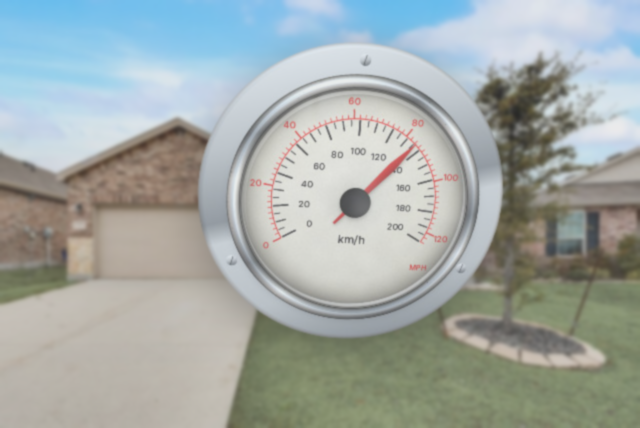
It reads 135 km/h
